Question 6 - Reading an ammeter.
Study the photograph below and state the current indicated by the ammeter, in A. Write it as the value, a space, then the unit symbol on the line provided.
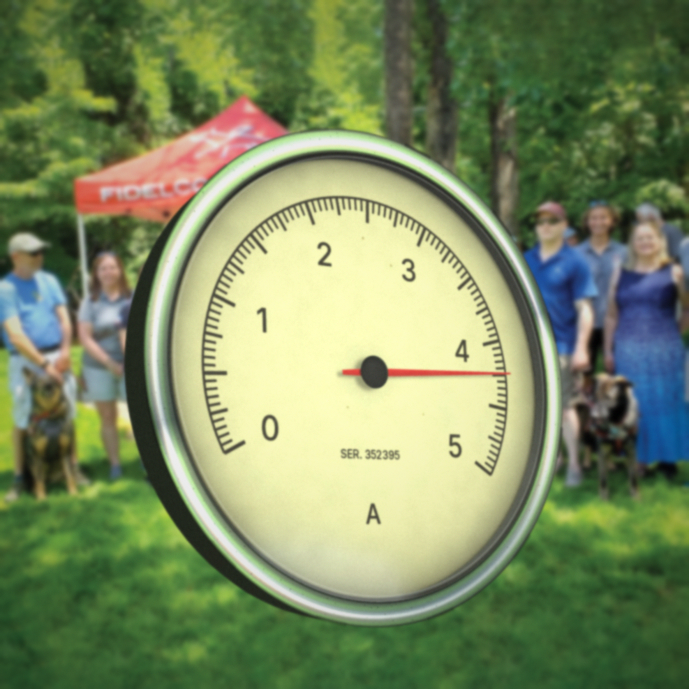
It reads 4.25 A
